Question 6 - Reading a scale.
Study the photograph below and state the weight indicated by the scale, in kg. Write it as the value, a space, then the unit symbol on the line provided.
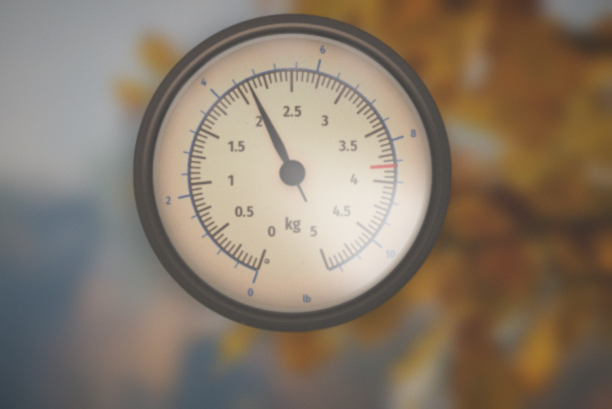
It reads 2.1 kg
